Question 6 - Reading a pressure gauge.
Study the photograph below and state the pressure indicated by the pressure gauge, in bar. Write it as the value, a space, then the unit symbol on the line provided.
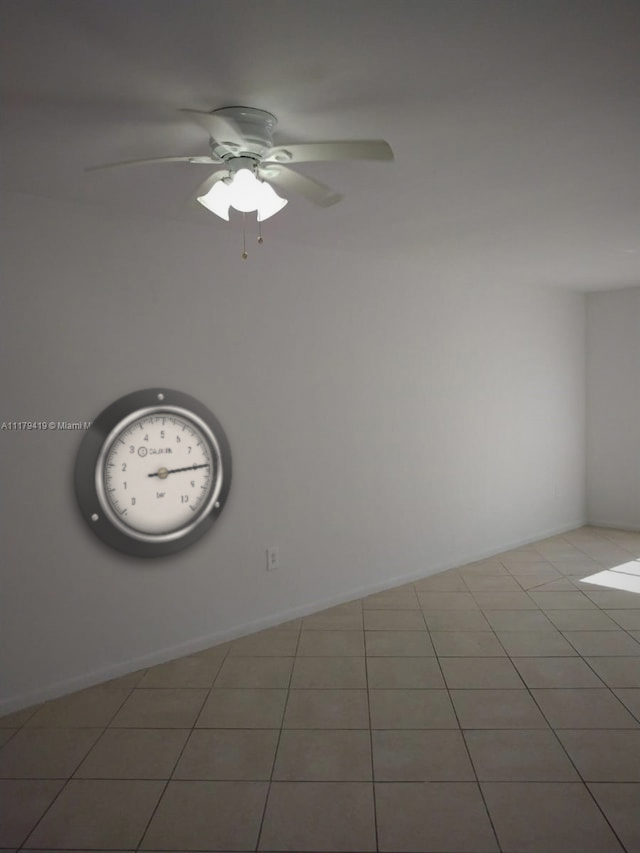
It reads 8 bar
